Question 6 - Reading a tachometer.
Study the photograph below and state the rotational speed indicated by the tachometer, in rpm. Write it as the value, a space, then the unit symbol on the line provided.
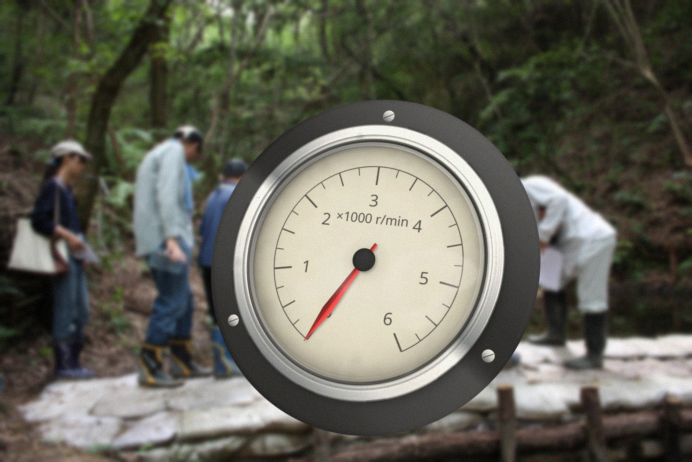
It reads 0 rpm
